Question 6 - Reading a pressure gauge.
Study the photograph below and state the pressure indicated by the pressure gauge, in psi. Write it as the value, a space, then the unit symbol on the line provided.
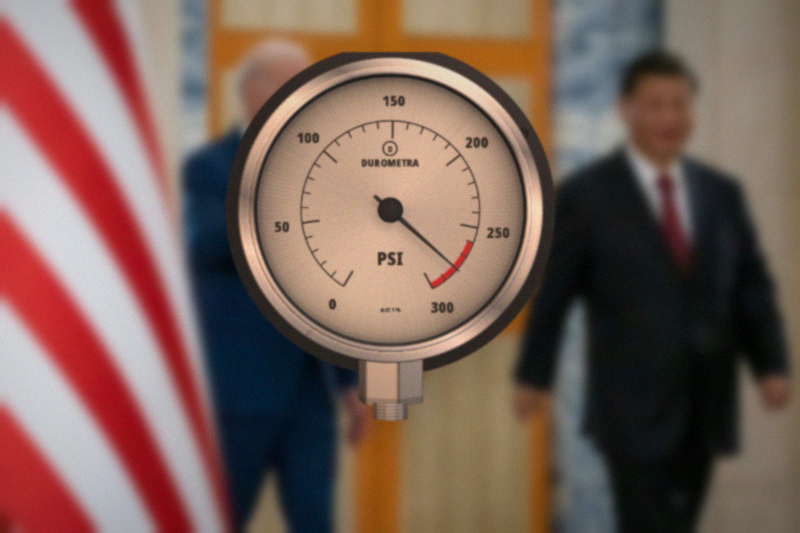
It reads 280 psi
